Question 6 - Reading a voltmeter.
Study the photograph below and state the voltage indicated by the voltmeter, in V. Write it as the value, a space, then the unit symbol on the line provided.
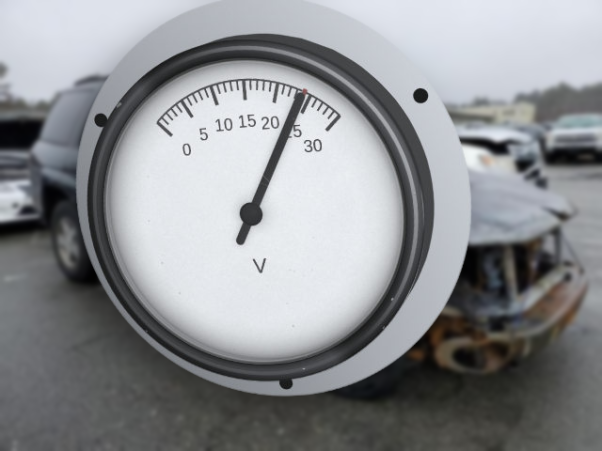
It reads 24 V
